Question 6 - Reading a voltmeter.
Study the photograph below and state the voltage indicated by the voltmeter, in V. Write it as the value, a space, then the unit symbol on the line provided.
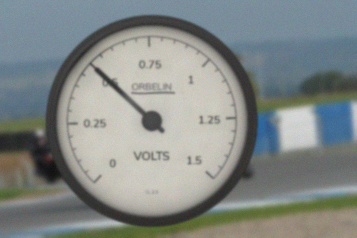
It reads 0.5 V
